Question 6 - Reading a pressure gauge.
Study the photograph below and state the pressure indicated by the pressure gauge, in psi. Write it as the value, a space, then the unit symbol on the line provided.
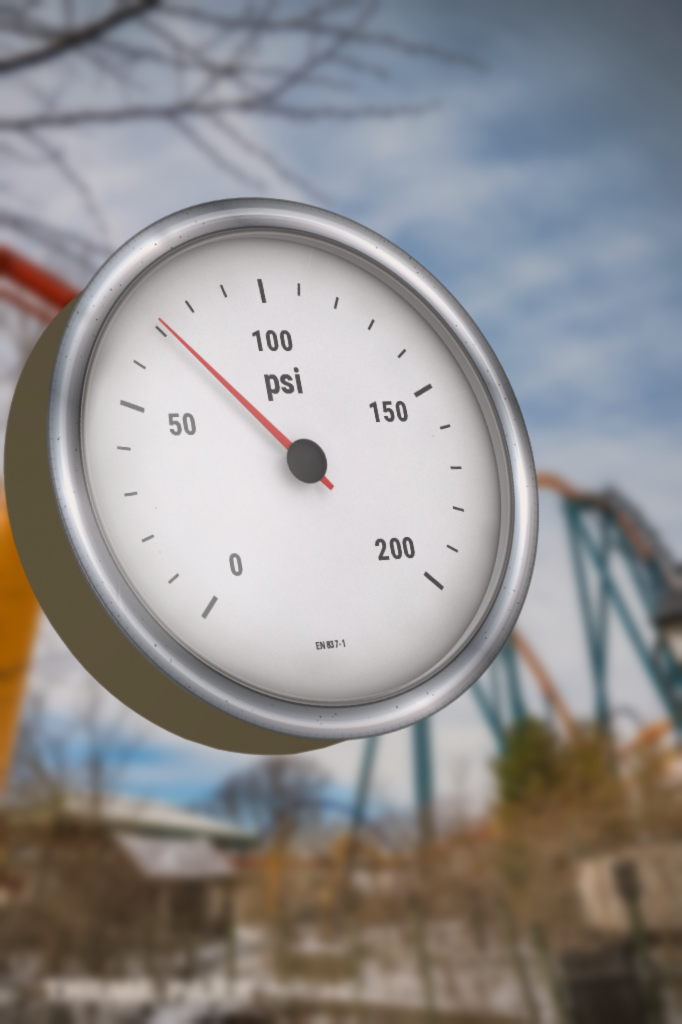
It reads 70 psi
